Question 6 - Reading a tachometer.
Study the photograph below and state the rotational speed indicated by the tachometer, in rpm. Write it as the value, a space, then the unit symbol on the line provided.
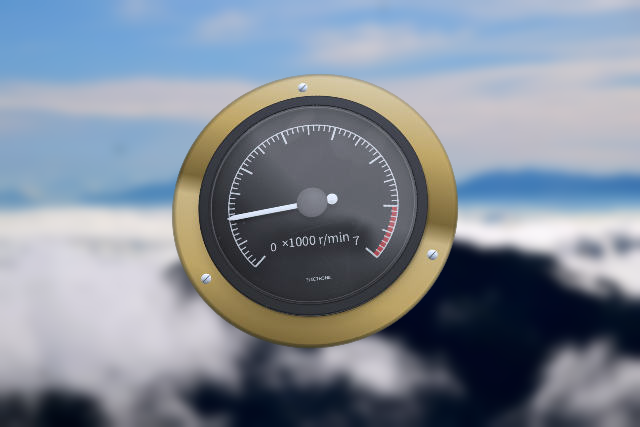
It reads 1000 rpm
